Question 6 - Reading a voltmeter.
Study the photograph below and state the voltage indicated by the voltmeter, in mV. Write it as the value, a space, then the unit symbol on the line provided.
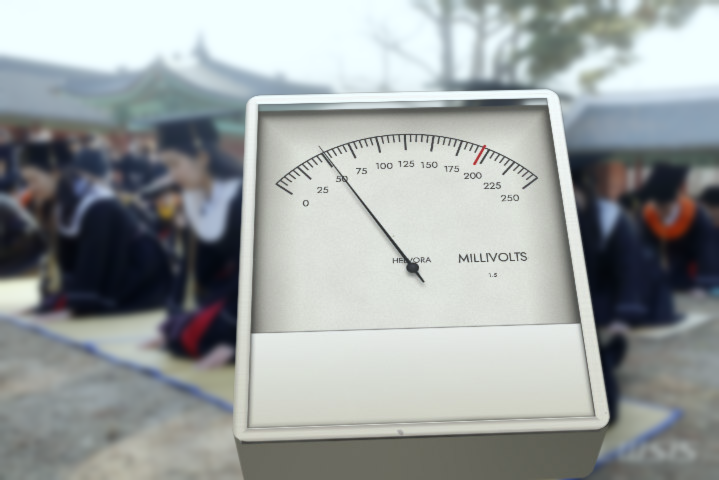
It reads 50 mV
